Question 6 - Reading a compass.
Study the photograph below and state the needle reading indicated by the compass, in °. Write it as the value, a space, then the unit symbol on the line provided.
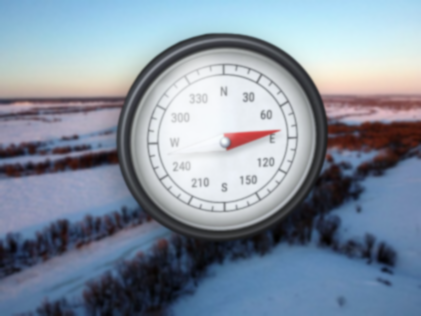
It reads 80 °
